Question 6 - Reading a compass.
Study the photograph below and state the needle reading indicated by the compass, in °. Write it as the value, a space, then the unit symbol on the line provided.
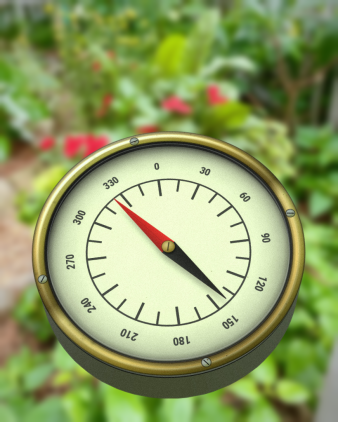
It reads 322.5 °
